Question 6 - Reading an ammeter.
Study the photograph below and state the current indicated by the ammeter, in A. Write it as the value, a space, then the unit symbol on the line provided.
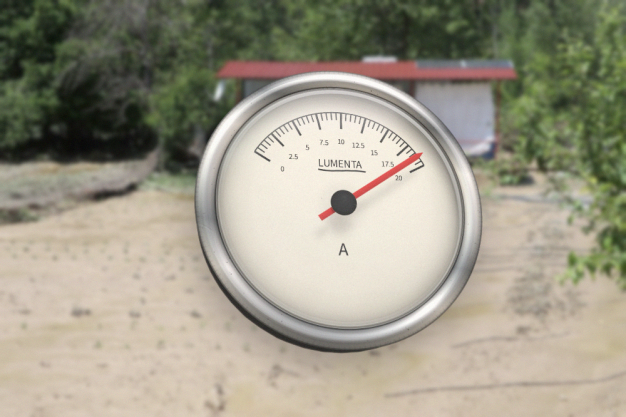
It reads 19 A
